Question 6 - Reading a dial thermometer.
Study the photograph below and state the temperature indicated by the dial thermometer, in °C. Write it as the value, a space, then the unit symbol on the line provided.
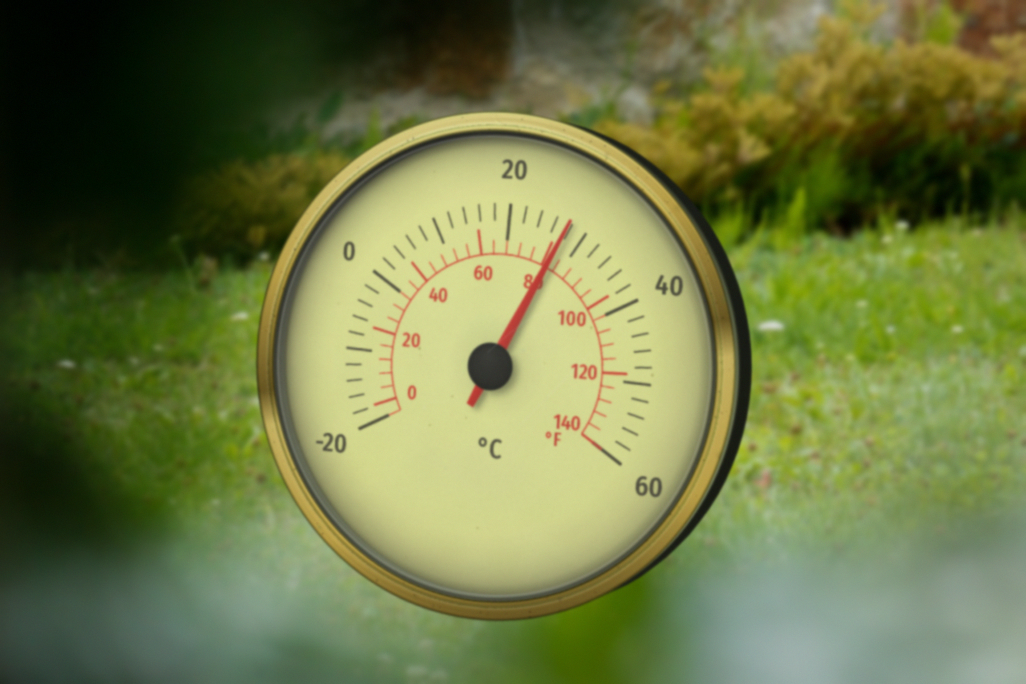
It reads 28 °C
